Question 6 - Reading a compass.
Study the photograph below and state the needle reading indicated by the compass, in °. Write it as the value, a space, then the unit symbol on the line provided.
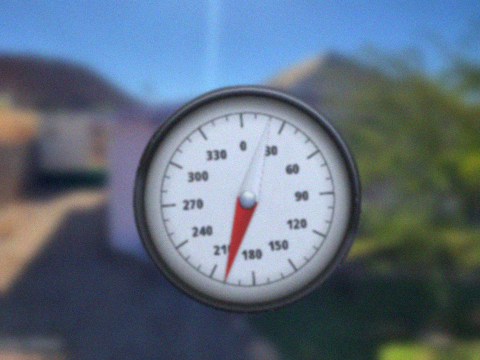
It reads 200 °
